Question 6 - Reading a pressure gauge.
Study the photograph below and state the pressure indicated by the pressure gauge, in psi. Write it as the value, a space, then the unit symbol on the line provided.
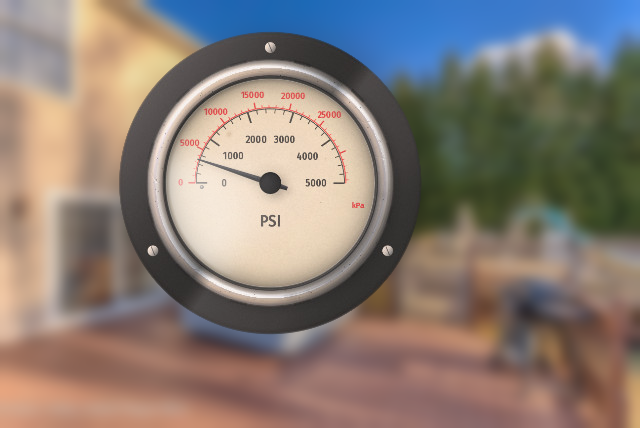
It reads 500 psi
